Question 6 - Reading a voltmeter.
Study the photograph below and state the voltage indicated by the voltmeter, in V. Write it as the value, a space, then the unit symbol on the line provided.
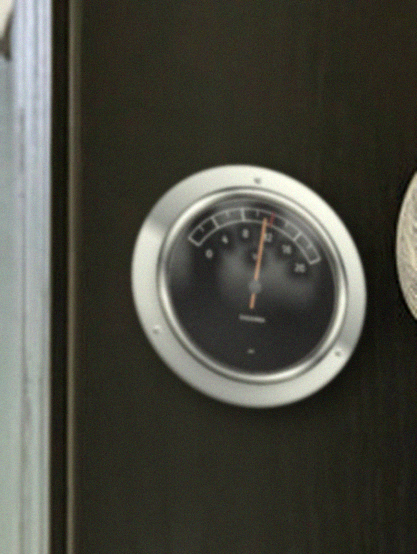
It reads 11 V
